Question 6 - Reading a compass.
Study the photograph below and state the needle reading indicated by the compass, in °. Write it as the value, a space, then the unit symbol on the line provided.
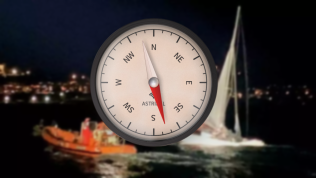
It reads 165 °
